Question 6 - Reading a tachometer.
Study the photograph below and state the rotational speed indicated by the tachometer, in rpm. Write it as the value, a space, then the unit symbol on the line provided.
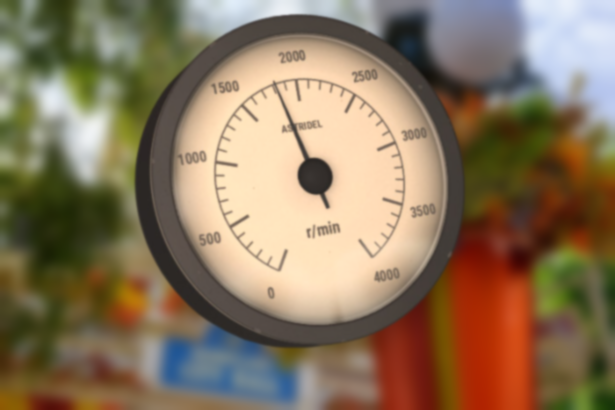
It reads 1800 rpm
